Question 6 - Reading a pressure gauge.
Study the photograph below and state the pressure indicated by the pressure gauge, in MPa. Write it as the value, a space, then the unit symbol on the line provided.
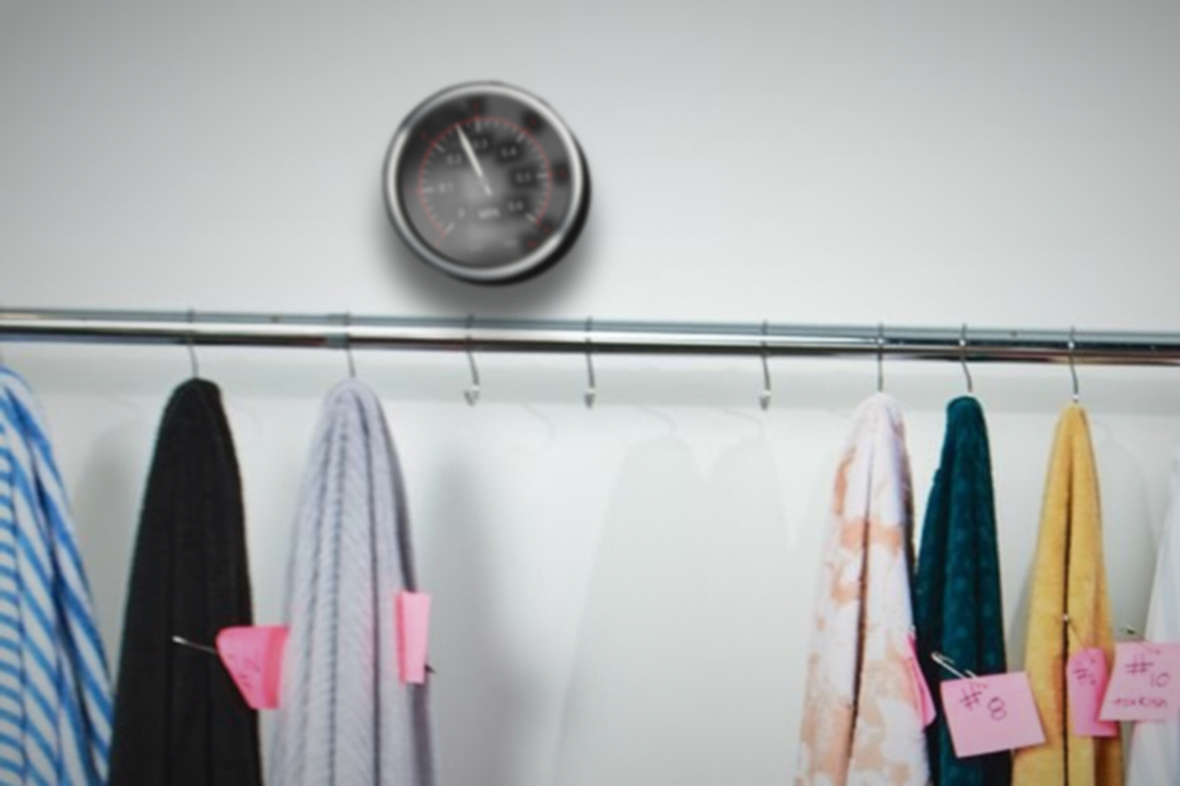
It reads 0.26 MPa
